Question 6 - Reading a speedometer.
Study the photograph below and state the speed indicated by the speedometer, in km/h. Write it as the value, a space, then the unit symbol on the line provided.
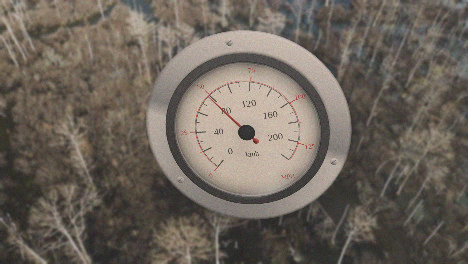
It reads 80 km/h
